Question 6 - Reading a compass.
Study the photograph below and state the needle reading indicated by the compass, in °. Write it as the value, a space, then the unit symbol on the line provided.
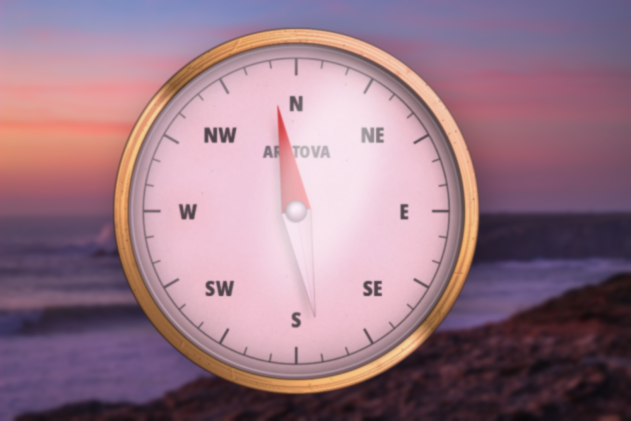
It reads 350 °
